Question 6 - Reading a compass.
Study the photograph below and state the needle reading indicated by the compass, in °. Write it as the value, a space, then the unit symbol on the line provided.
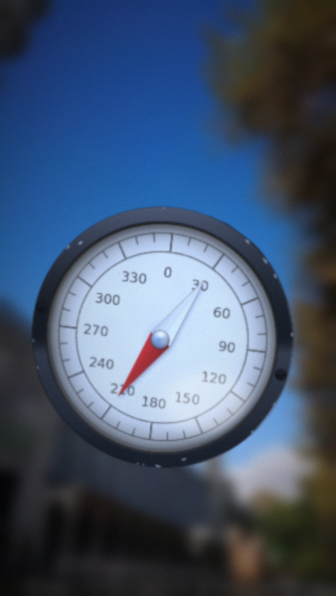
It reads 210 °
